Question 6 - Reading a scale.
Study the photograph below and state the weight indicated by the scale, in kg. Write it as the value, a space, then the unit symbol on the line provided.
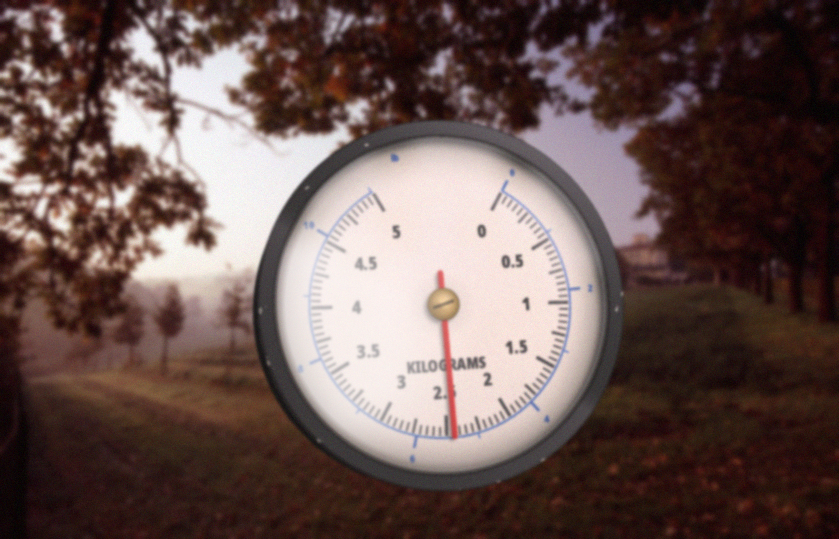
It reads 2.45 kg
